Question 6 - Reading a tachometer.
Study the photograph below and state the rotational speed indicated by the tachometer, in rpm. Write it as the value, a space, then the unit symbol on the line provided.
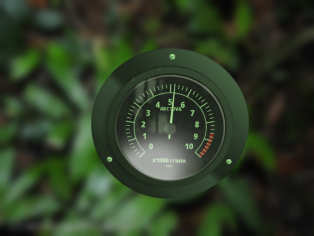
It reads 5200 rpm
